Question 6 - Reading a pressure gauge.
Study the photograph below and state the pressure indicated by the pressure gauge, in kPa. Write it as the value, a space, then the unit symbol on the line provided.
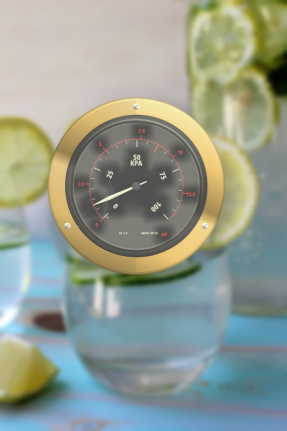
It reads 7.5 kPa
